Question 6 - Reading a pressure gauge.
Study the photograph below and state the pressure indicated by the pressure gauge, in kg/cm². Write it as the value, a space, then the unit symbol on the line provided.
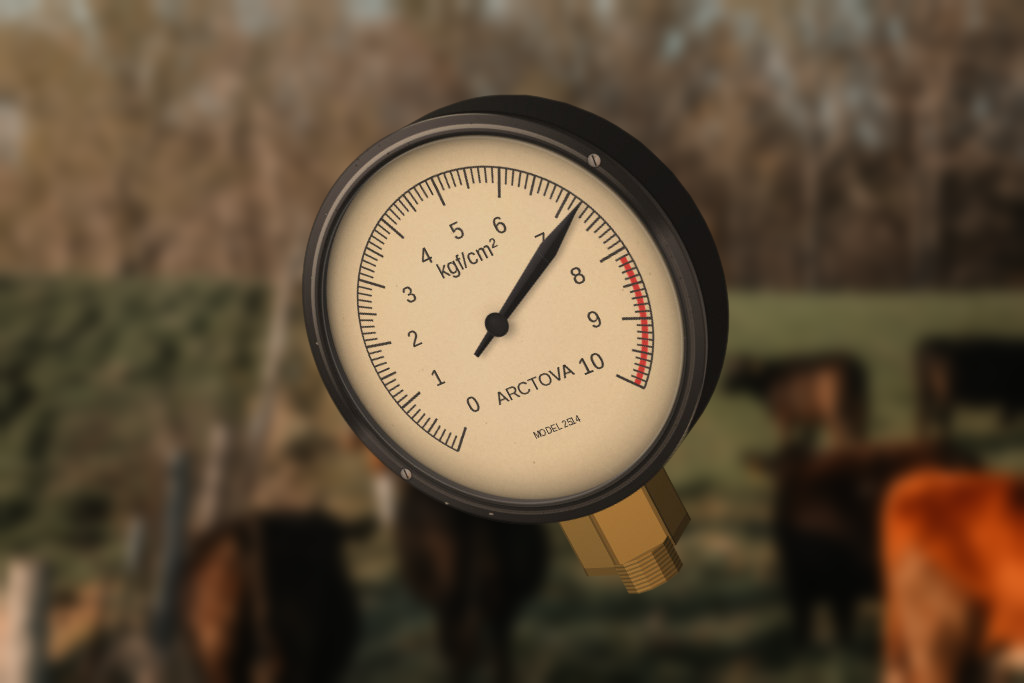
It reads 7.2 kg/cm²
